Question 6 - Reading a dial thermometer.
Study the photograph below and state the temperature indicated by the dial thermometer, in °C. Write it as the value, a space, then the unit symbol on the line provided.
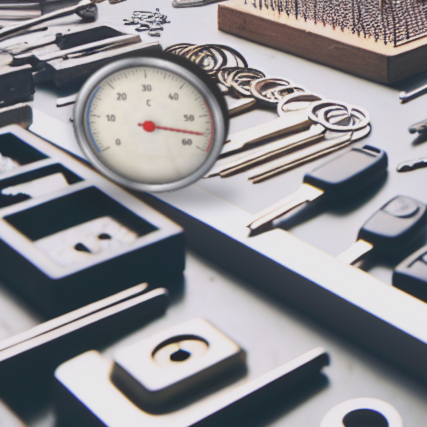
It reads 55 °C
